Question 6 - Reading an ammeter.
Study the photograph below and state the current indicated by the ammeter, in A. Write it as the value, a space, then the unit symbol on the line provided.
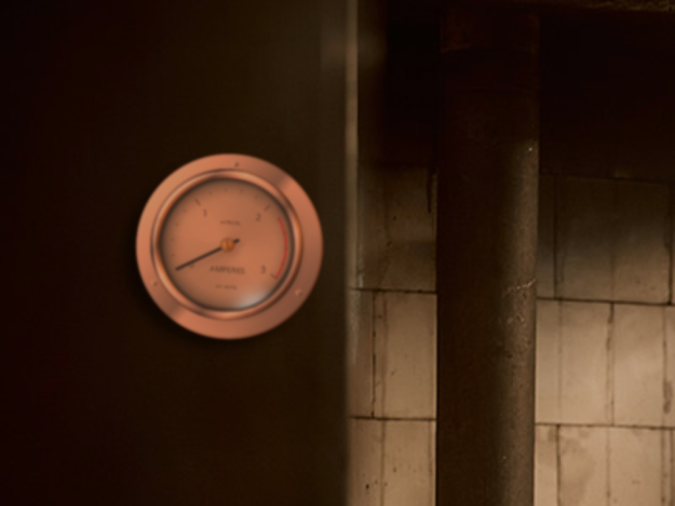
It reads 0 A
